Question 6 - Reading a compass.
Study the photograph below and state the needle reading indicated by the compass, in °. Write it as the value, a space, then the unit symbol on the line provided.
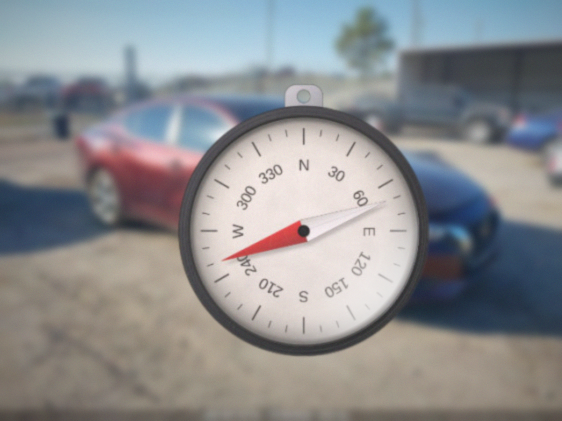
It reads 250 °
